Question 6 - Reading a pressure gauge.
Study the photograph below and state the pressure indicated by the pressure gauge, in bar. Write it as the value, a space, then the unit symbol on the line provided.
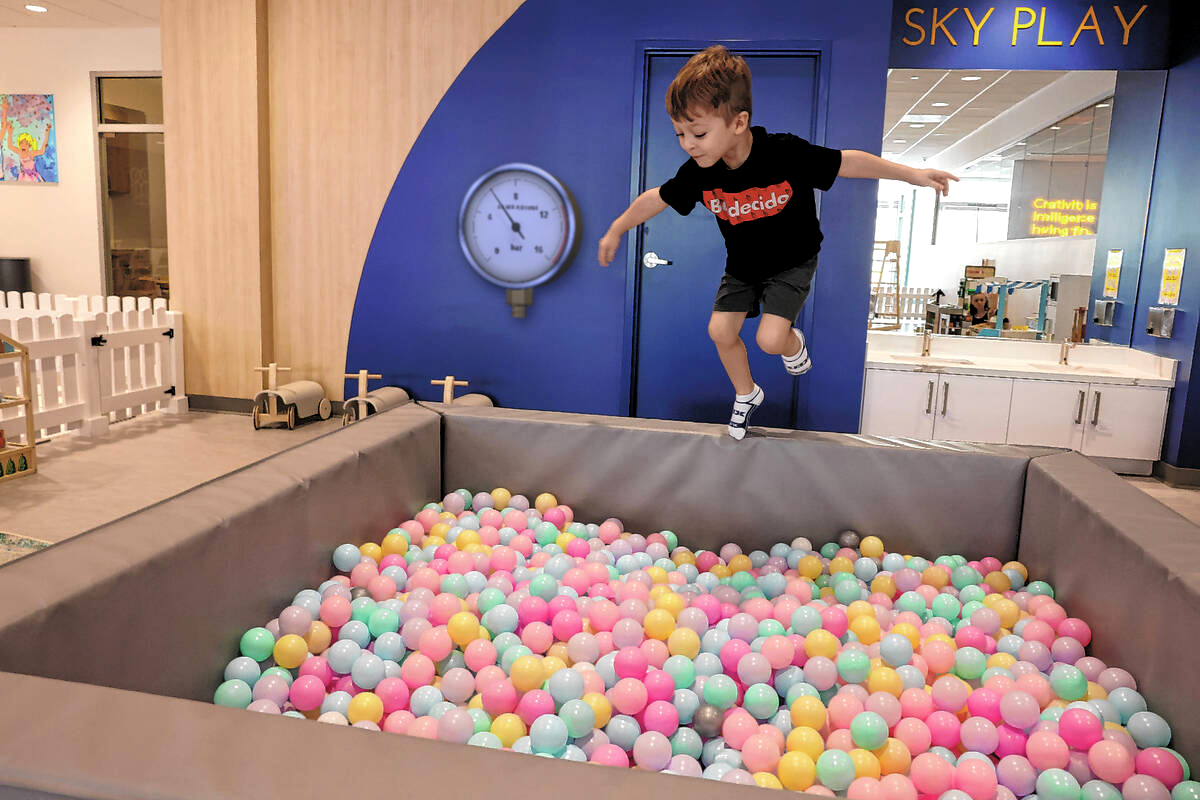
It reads 6 bar
